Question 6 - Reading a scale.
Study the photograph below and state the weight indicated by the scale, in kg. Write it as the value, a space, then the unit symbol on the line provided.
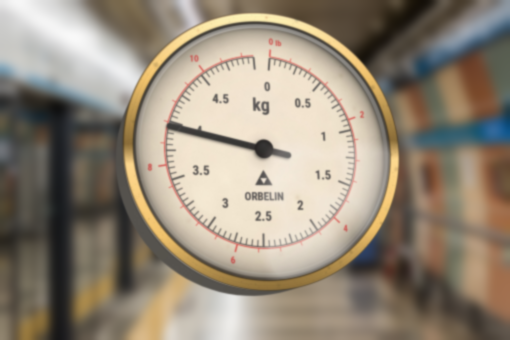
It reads 3.95 kg
